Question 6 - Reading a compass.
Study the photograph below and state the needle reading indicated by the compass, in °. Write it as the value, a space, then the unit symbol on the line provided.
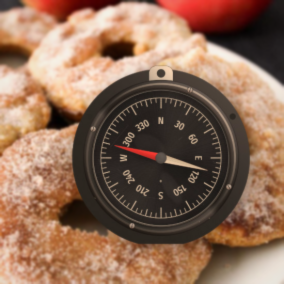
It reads 285 °
